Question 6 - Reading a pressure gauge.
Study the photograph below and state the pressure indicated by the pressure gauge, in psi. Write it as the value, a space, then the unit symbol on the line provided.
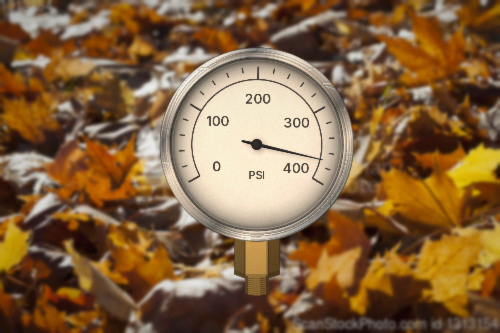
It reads 370 psi
